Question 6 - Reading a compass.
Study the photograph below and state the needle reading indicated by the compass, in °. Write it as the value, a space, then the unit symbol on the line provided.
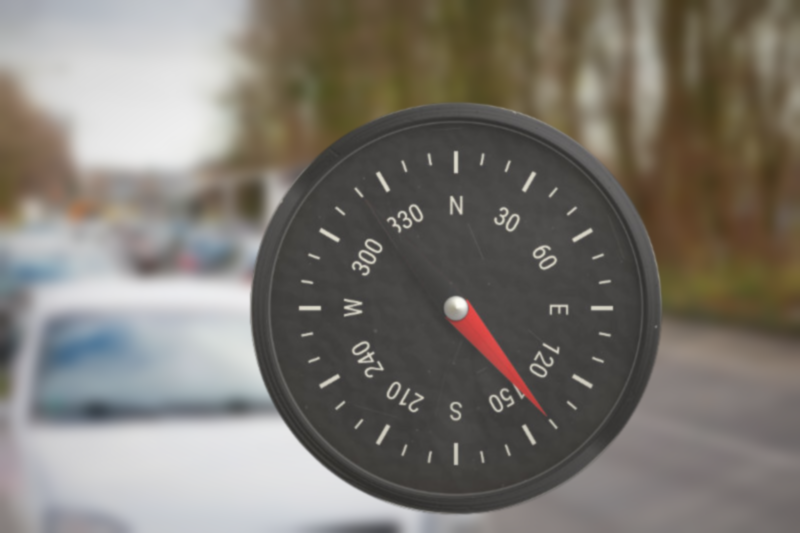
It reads 140 °
